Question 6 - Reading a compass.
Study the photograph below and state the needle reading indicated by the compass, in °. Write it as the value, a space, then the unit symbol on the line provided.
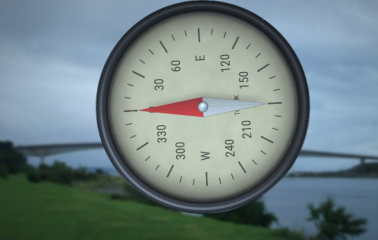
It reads 0 °
